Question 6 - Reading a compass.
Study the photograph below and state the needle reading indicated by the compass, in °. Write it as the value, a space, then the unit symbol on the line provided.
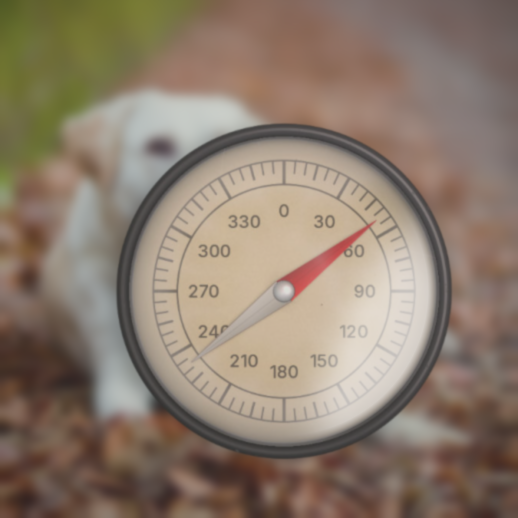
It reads 52.5 °
